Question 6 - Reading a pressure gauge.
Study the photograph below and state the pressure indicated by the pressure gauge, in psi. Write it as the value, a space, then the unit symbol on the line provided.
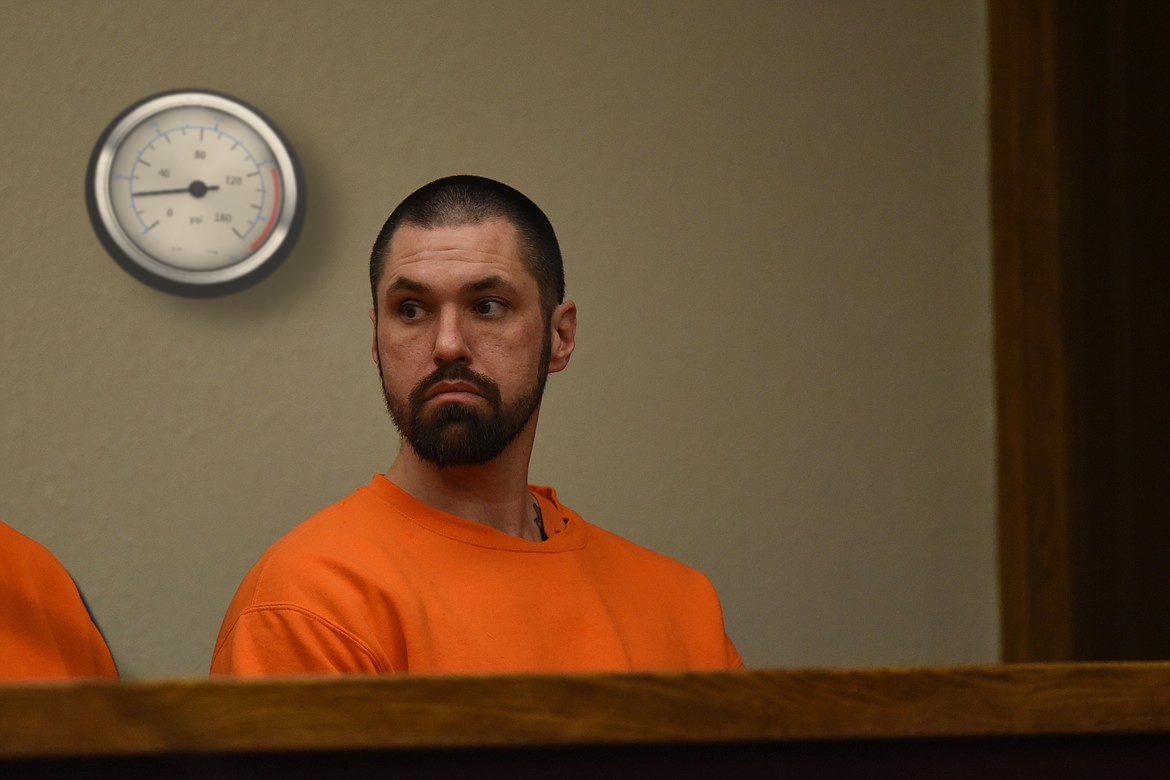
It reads 20 psi
